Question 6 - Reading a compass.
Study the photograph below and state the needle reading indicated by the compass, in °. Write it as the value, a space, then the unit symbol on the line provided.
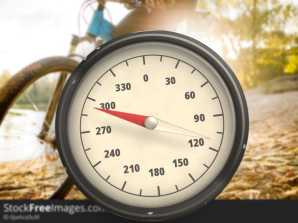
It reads 292.5 °
